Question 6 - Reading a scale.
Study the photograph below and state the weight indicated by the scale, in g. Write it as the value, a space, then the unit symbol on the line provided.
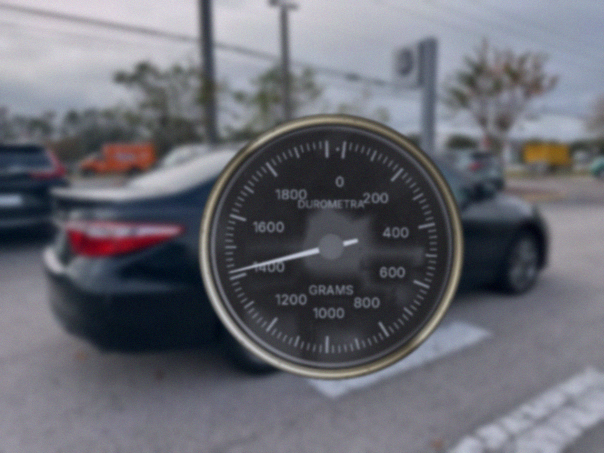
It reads 1420 g
